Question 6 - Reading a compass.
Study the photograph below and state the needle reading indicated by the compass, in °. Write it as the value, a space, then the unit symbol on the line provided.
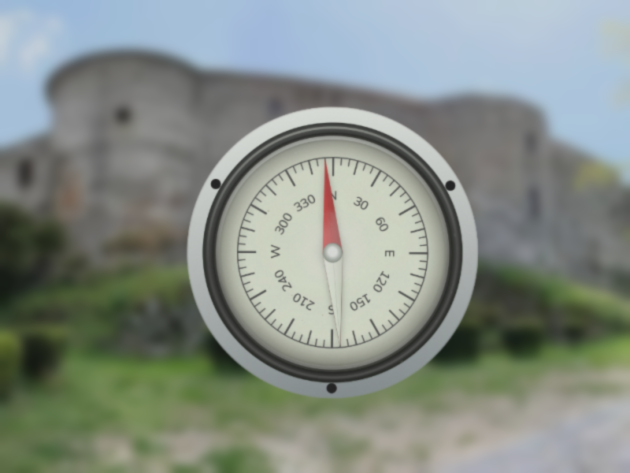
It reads 355 °
